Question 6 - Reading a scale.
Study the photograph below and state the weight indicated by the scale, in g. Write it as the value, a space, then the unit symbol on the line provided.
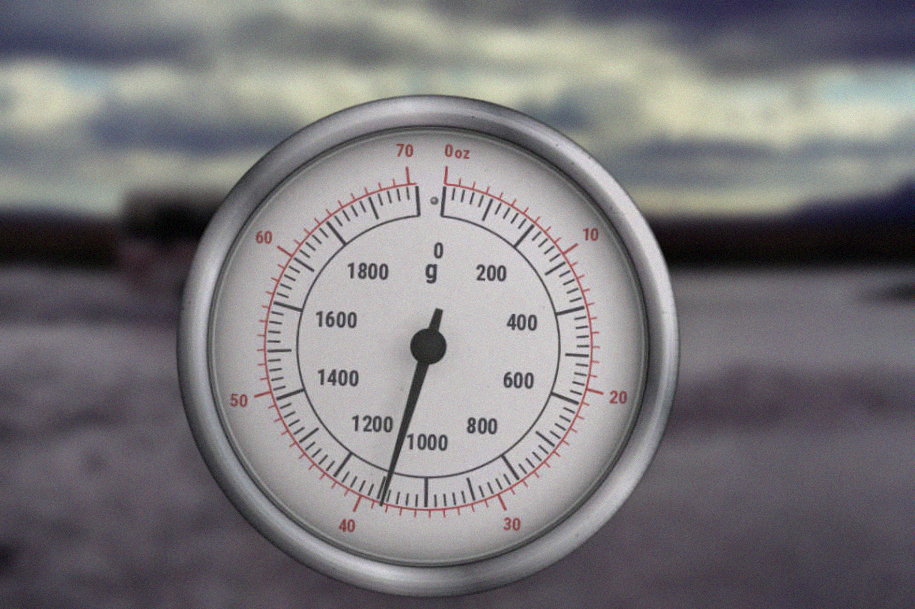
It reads 1090 g
